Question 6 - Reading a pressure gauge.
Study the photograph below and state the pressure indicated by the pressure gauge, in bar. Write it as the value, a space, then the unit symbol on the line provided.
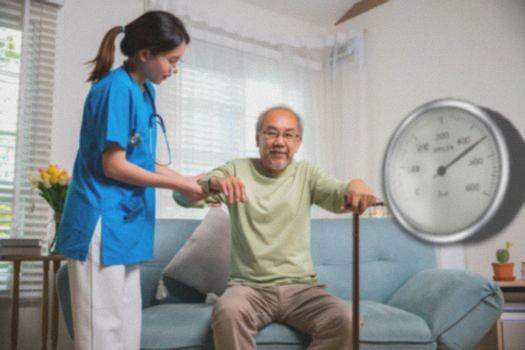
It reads 450 bar
